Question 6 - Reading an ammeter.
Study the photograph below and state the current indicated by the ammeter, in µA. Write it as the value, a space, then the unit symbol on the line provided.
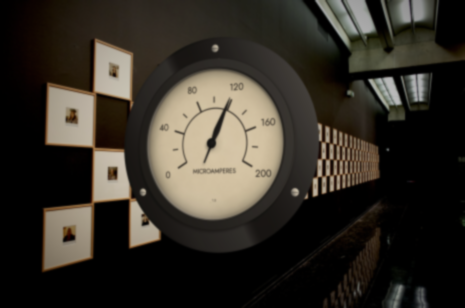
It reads 120 µA
